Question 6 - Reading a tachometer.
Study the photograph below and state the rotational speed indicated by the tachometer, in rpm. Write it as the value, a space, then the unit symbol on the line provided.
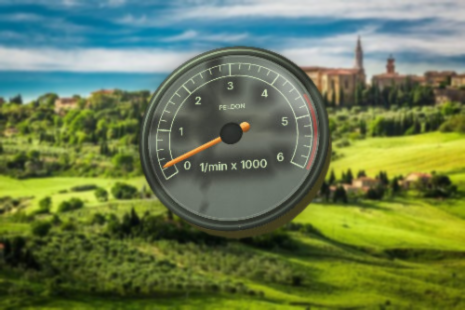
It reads 200 rpm
